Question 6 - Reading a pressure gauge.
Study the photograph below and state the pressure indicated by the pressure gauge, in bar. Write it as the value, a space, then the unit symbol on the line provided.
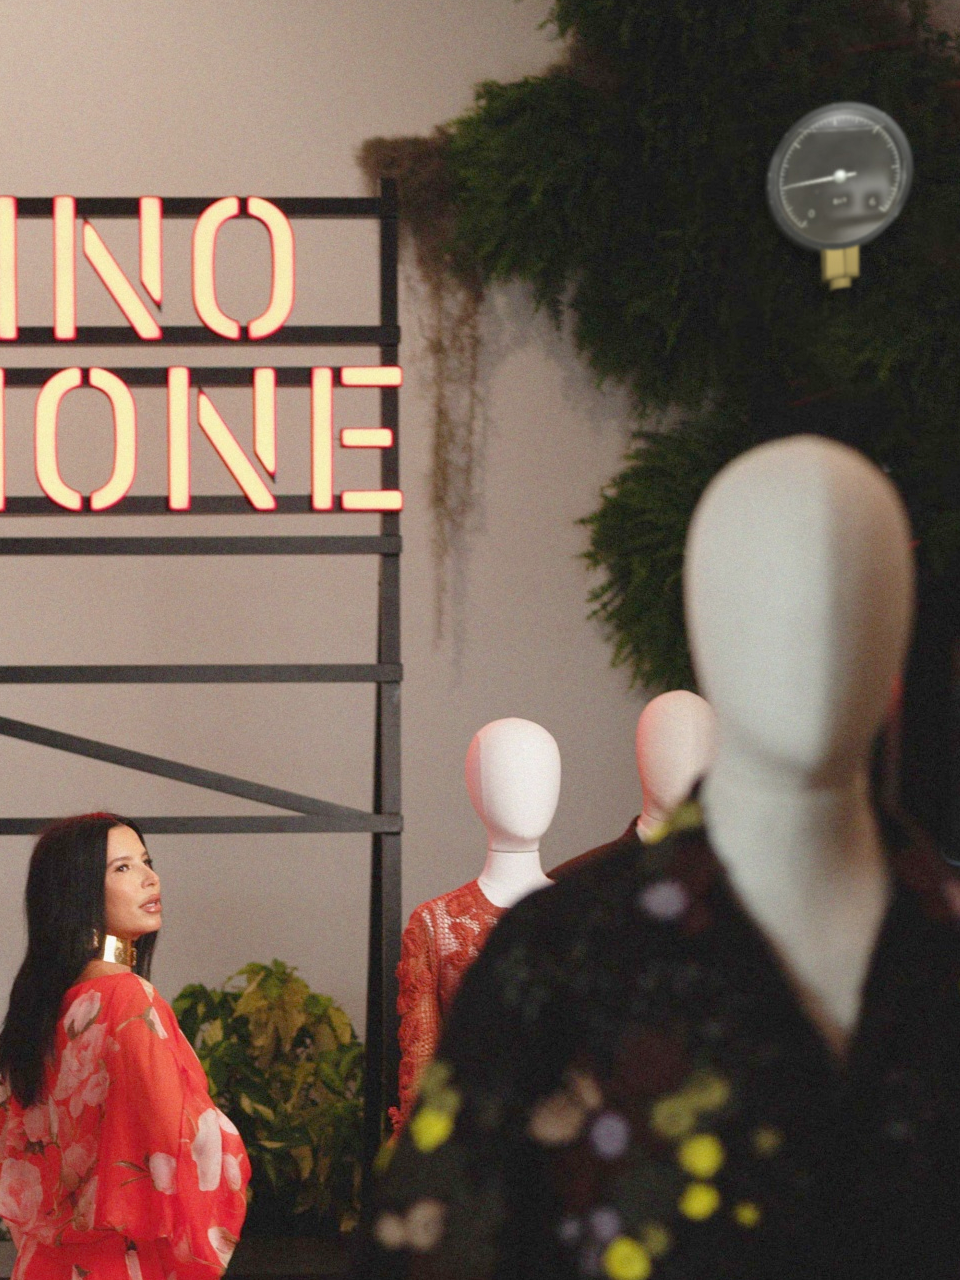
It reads 1 bar
